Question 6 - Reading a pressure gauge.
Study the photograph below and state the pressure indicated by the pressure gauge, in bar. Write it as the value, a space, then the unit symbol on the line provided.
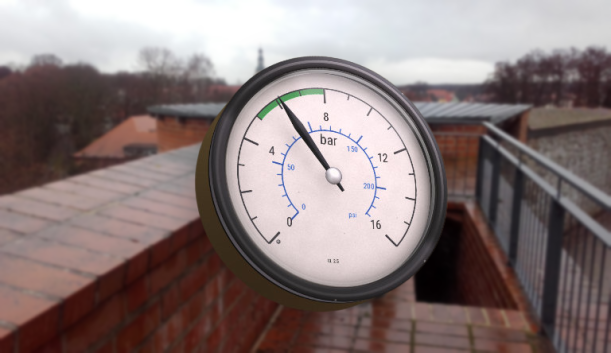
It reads 6 bar
